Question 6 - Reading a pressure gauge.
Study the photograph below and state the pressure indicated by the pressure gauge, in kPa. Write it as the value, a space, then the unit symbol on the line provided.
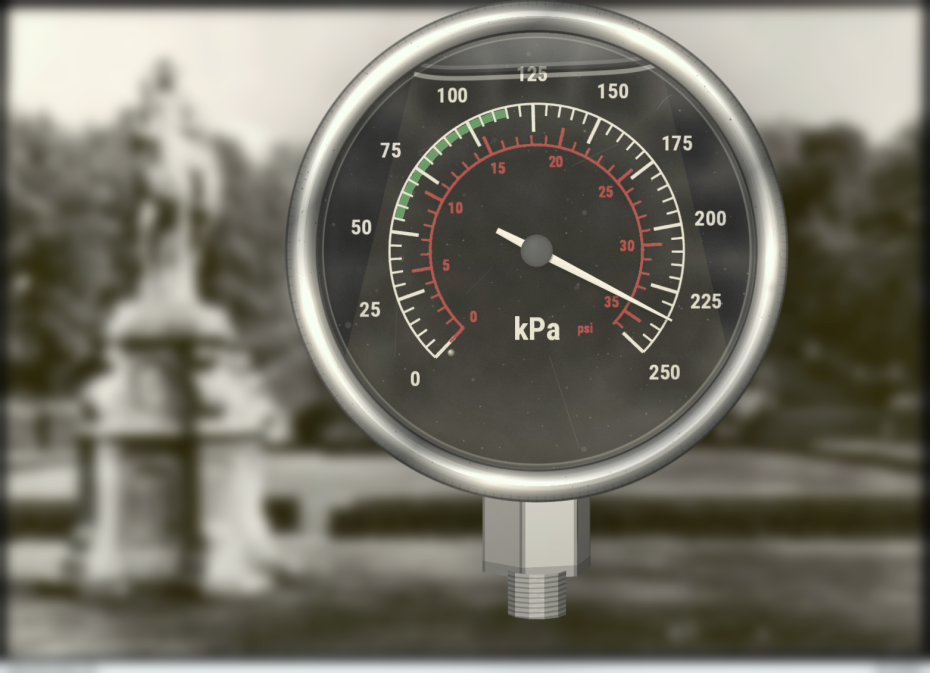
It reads 235 kPa
